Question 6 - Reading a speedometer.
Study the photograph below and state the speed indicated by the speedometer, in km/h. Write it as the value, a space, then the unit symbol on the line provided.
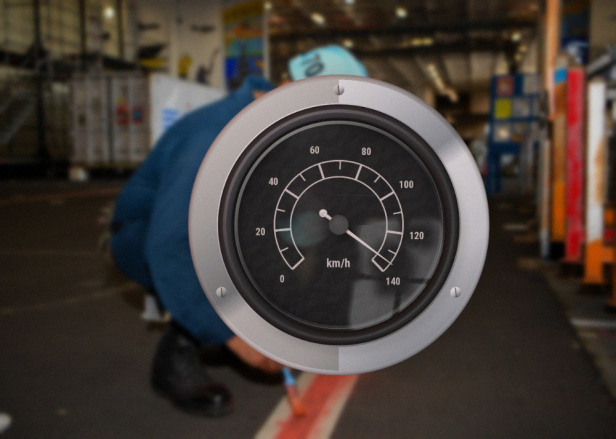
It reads 135 km/h
